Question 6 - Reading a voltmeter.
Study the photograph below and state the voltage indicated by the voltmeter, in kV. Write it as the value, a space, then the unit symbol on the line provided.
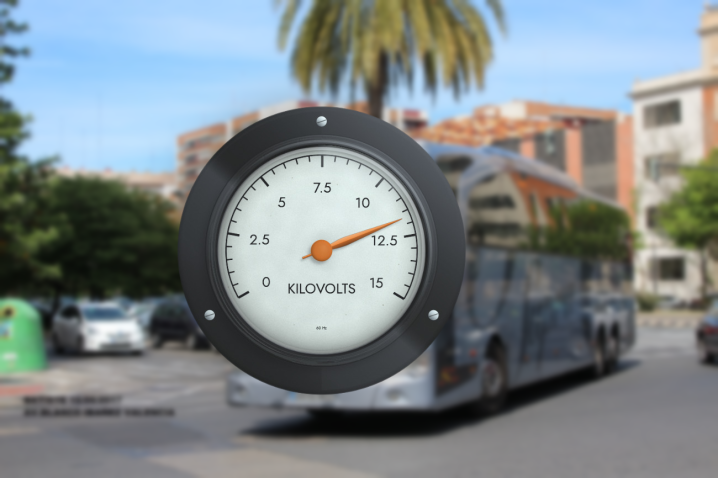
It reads 11.75 kV
